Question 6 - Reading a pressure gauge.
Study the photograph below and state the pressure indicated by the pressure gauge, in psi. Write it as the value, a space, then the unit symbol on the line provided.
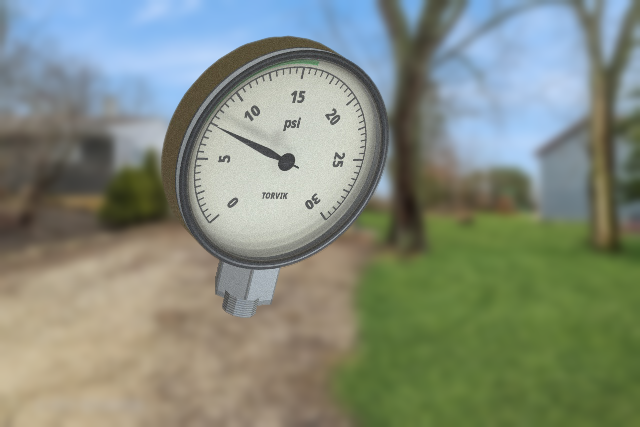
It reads 7.5 psi
